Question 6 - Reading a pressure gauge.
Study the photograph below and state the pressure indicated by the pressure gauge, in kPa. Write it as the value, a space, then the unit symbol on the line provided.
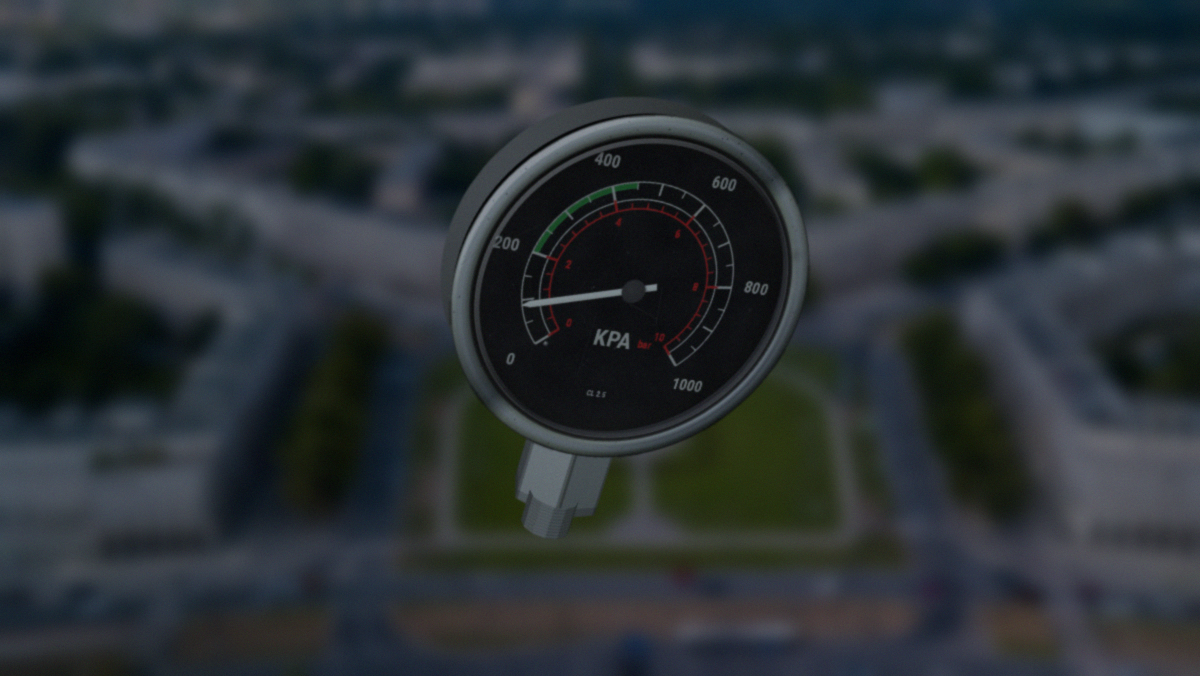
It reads 100 kPa
